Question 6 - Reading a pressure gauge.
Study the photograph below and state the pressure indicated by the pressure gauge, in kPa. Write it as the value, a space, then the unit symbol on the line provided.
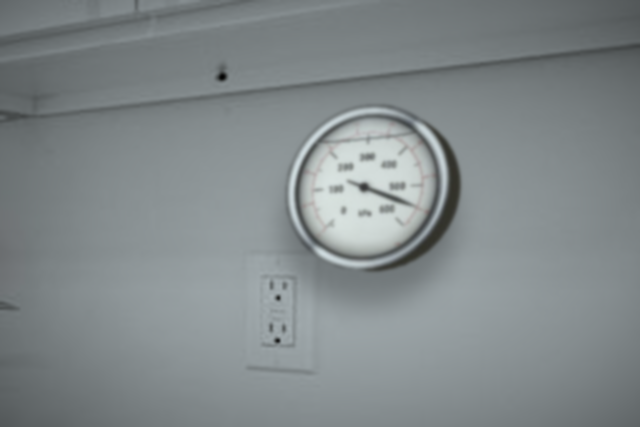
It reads 550 kPa
